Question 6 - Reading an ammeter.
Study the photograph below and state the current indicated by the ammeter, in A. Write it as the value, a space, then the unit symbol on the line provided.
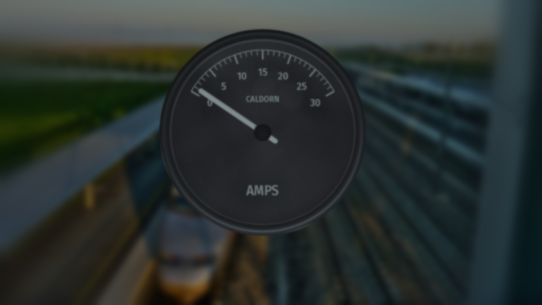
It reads 1 A
